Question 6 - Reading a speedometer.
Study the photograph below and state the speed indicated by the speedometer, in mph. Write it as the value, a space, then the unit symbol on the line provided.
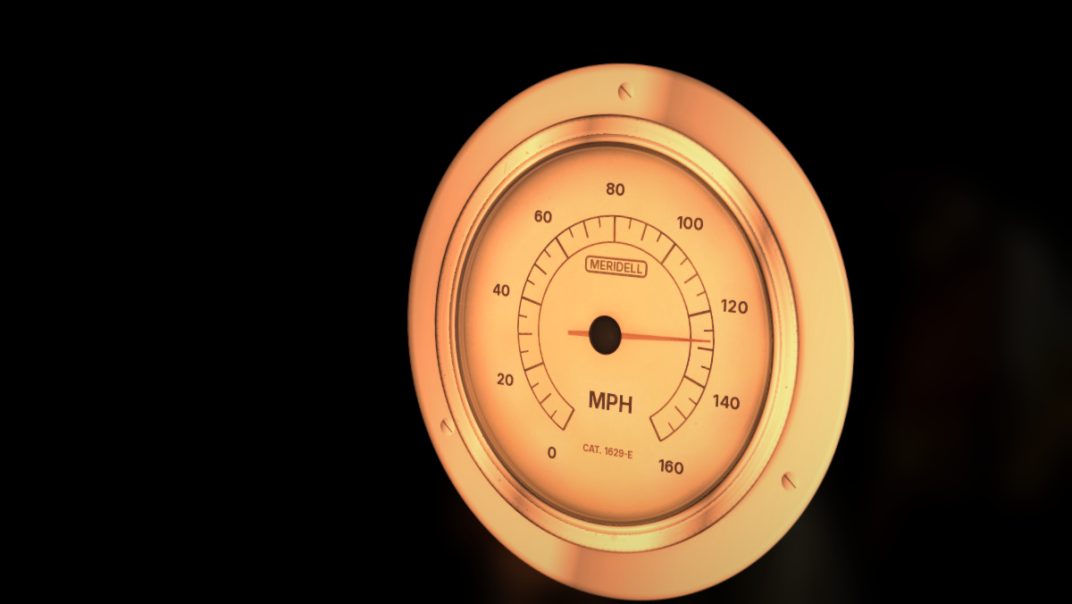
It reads 127.5 mph
